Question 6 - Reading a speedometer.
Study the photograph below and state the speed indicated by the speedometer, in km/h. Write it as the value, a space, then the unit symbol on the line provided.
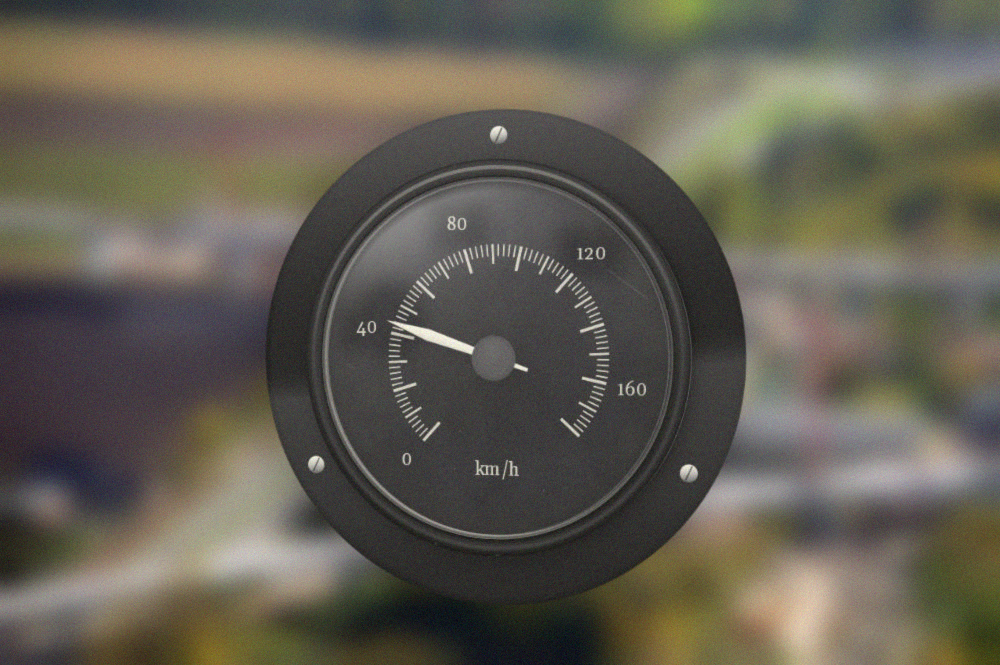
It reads 44 km/h
